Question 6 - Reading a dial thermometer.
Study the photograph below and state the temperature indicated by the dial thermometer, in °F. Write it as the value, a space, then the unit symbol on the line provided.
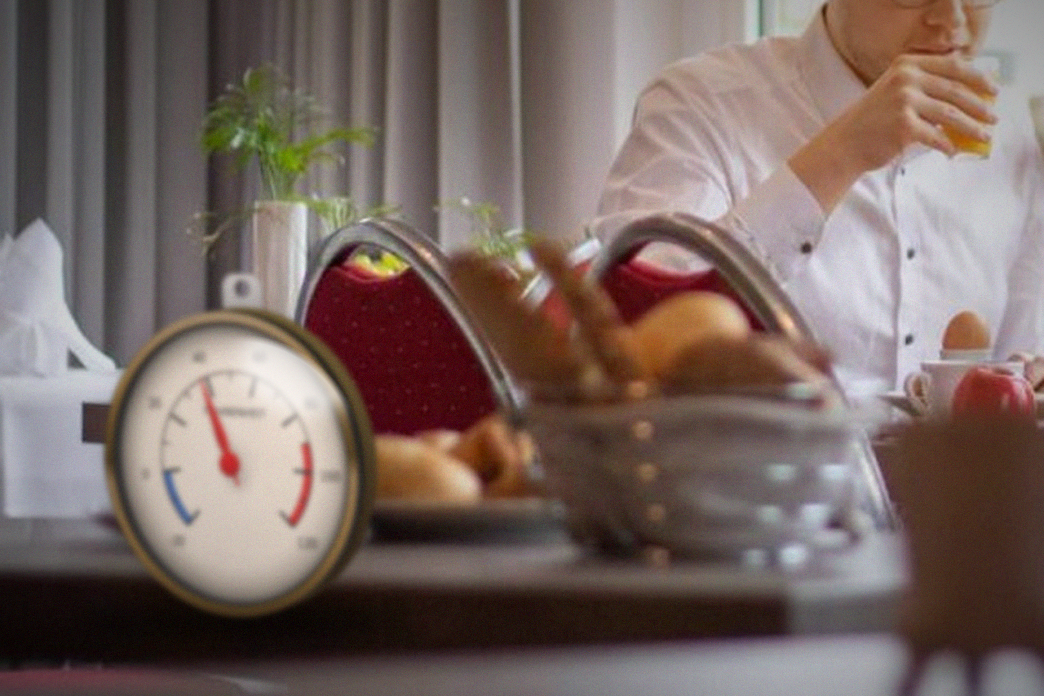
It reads 40 °F
